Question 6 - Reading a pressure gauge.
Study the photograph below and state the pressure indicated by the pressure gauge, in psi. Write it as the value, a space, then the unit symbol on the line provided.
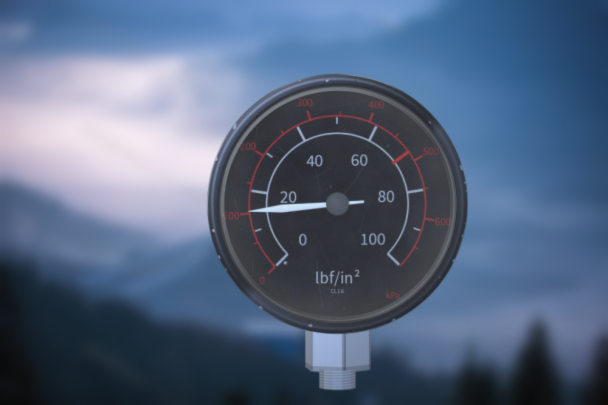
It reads 15 psi
